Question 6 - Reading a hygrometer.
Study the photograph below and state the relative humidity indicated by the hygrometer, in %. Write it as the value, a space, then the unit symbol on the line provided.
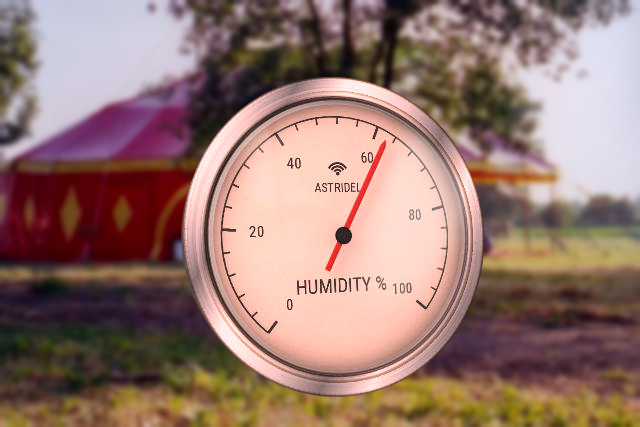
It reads 62 %
